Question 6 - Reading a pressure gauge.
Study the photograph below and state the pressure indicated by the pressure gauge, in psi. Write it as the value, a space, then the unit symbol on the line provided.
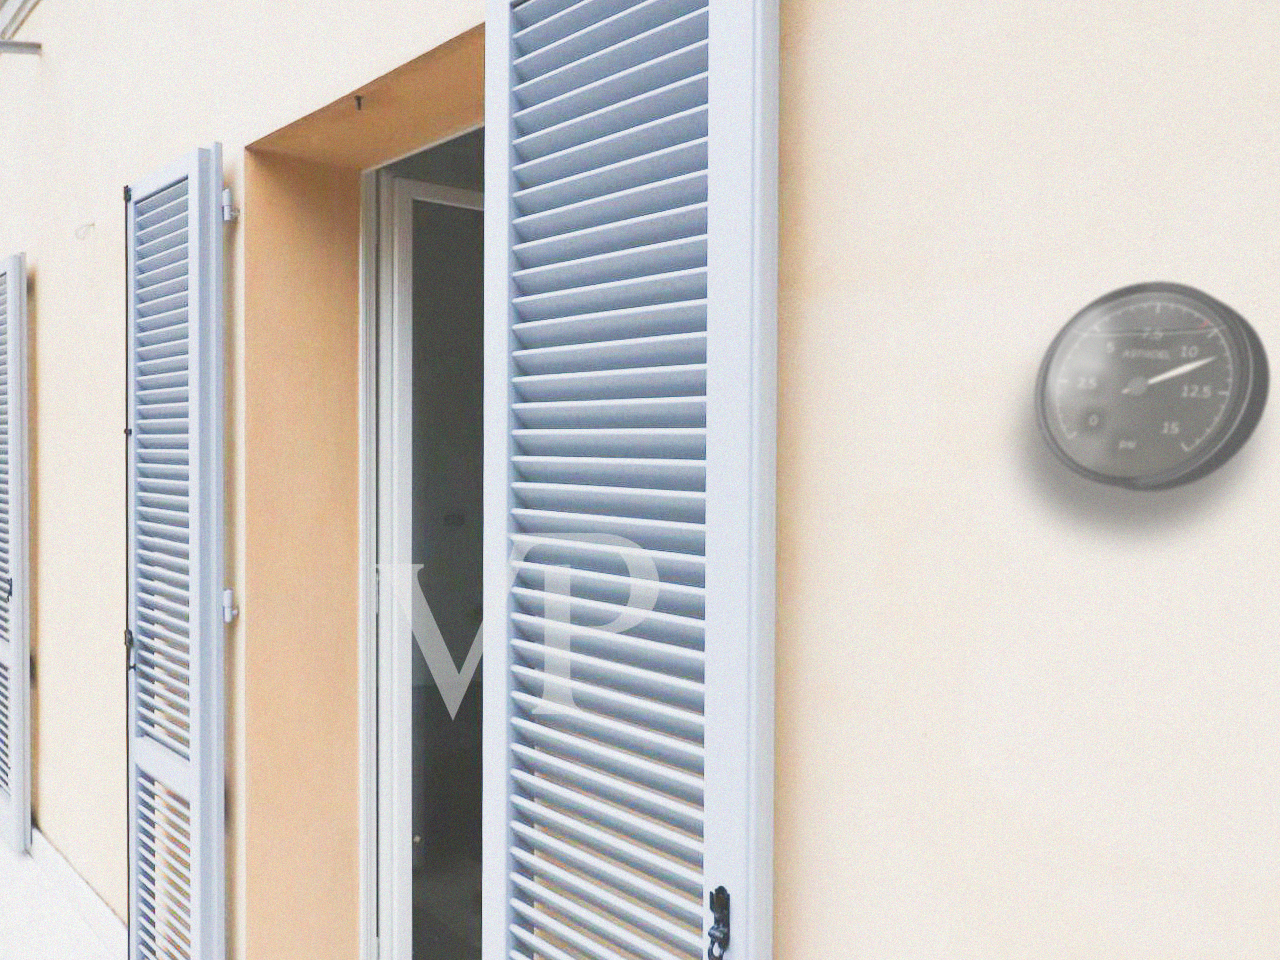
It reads 11 psi
